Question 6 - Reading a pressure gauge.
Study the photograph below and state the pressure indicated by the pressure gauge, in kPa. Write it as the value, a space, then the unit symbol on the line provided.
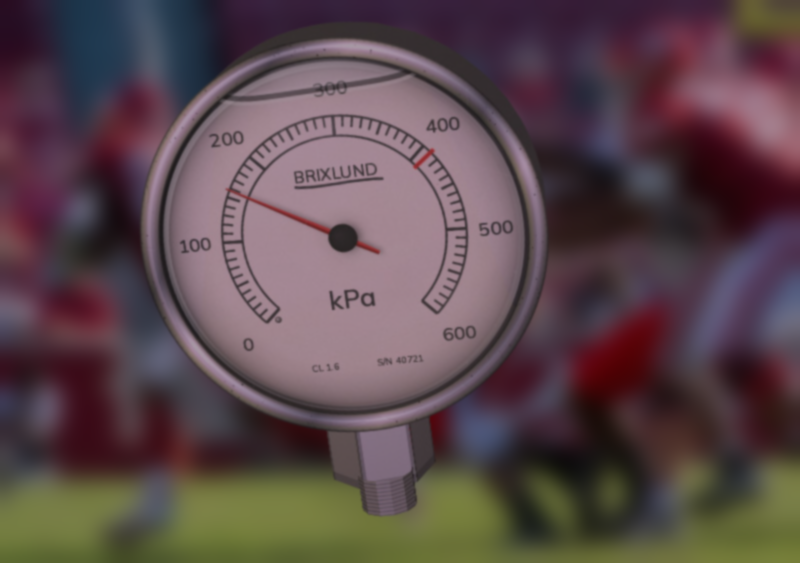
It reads 160 kPa
